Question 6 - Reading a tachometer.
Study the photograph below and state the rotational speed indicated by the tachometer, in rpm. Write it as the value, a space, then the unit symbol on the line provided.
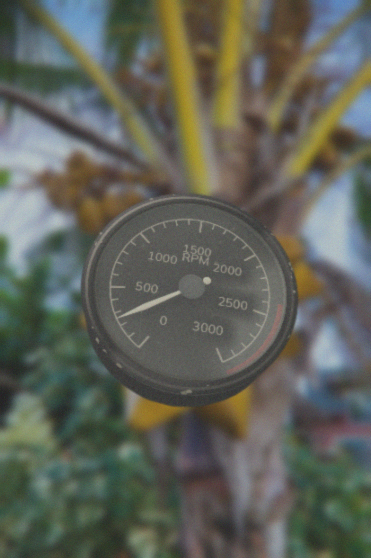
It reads 250 rpm
